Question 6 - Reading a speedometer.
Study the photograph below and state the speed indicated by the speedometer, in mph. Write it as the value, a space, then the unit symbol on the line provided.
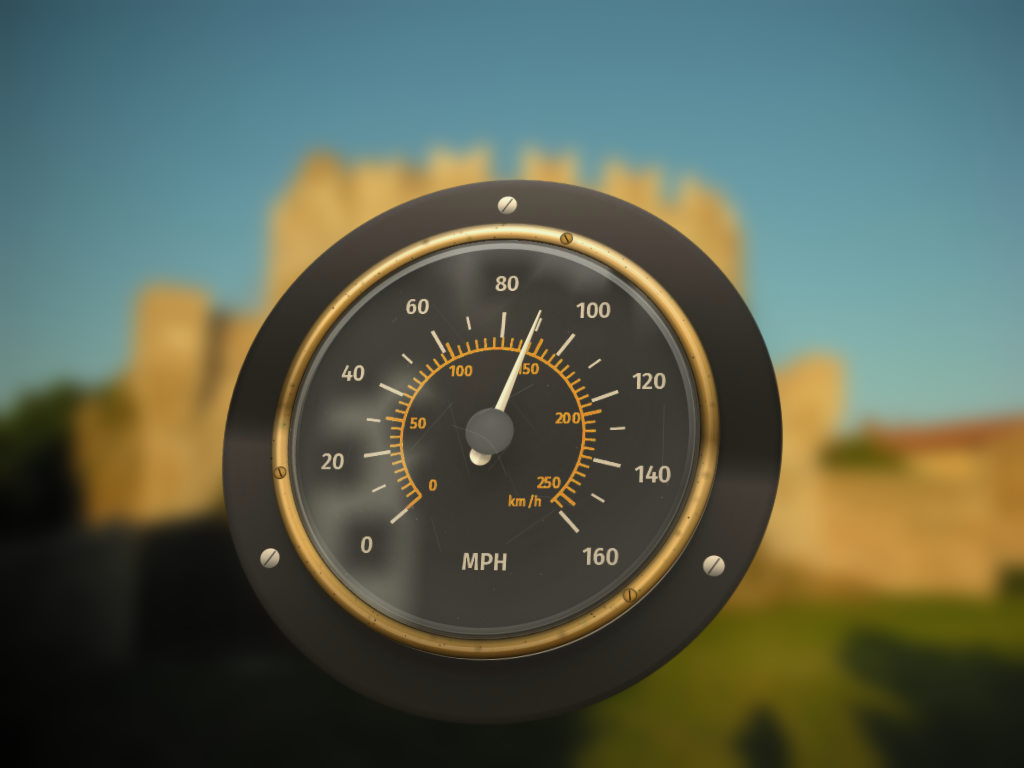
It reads 90 mph
